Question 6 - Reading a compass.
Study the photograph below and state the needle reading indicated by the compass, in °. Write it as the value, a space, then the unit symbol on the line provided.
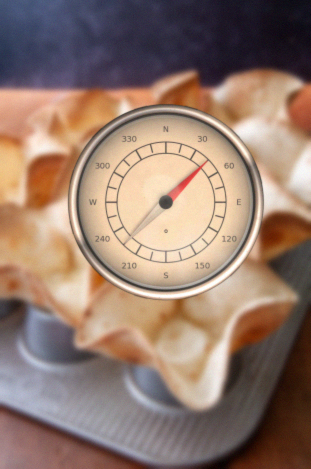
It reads 45 °
